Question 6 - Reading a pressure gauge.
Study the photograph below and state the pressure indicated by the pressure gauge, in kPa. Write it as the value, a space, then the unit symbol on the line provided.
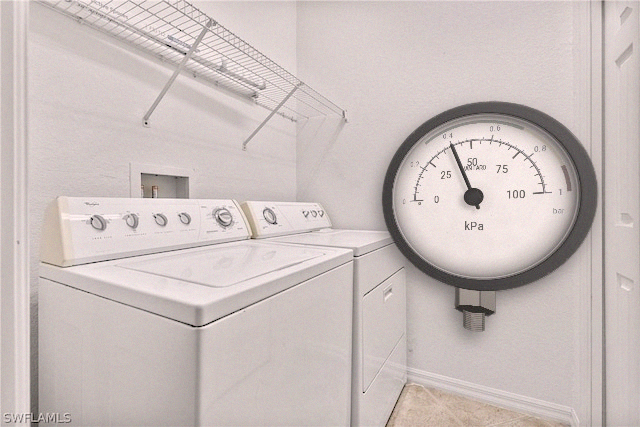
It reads 40 kPa
